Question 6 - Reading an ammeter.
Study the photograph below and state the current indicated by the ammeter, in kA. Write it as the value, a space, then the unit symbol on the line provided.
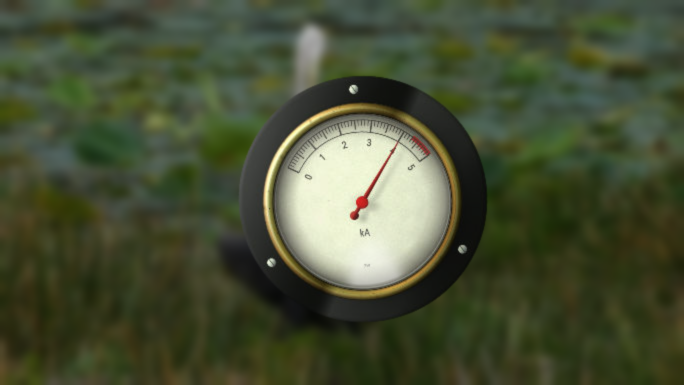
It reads 4 kA
